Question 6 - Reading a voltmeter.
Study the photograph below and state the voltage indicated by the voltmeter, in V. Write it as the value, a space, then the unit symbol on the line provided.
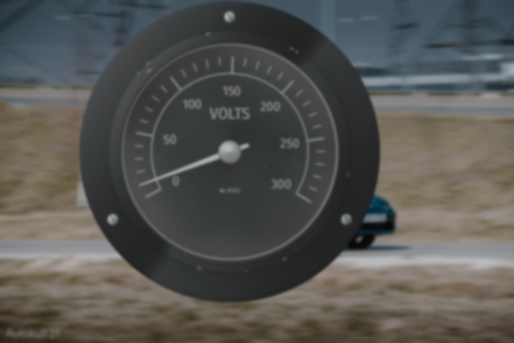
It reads 10 V
